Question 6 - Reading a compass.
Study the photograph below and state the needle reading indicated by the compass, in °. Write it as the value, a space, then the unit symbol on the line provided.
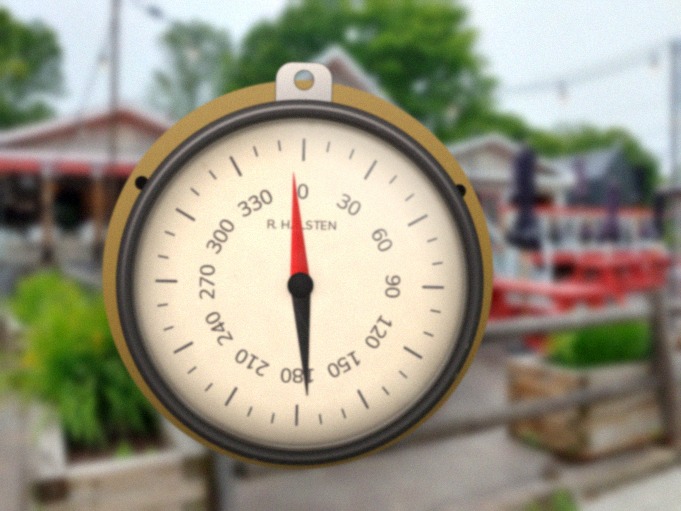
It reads 355 °
